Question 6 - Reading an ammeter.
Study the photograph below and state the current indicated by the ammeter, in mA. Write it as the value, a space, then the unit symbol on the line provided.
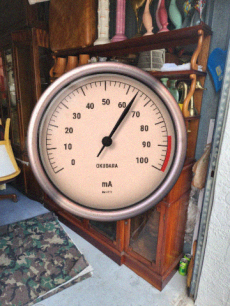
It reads 64 mA
